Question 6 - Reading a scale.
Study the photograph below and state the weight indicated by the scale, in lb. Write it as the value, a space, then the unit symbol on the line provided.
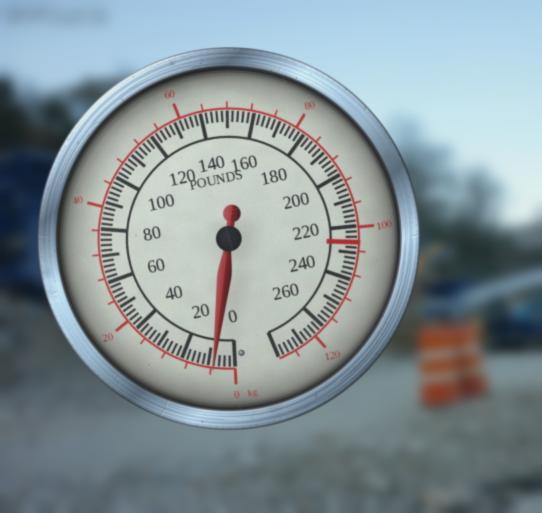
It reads 8 lb
